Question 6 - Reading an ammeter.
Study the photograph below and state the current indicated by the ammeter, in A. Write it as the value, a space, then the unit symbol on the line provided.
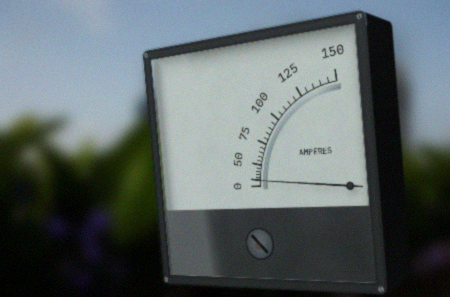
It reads 25 A
